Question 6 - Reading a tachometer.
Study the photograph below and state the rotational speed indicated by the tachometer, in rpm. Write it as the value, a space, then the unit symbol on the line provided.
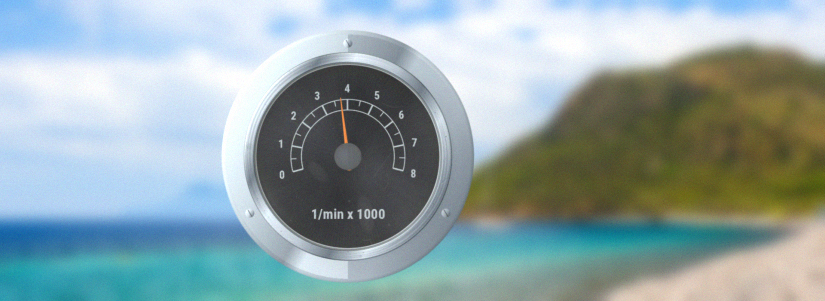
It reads 3750 rpm
